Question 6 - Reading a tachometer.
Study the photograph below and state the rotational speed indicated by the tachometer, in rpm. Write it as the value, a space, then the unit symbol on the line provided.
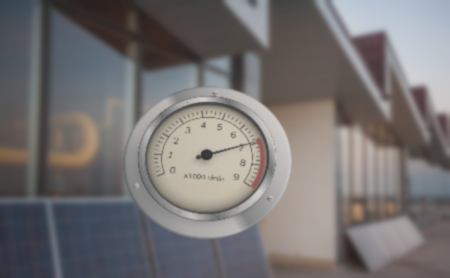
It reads 7000 rpm
